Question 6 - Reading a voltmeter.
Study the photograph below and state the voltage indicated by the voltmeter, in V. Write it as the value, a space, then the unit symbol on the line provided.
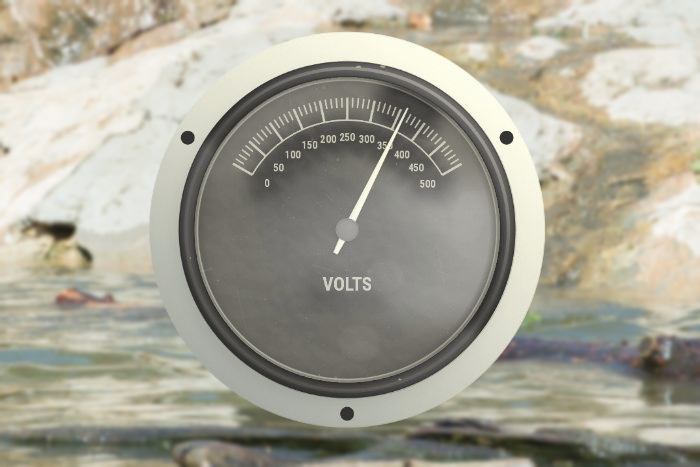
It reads 360 V
